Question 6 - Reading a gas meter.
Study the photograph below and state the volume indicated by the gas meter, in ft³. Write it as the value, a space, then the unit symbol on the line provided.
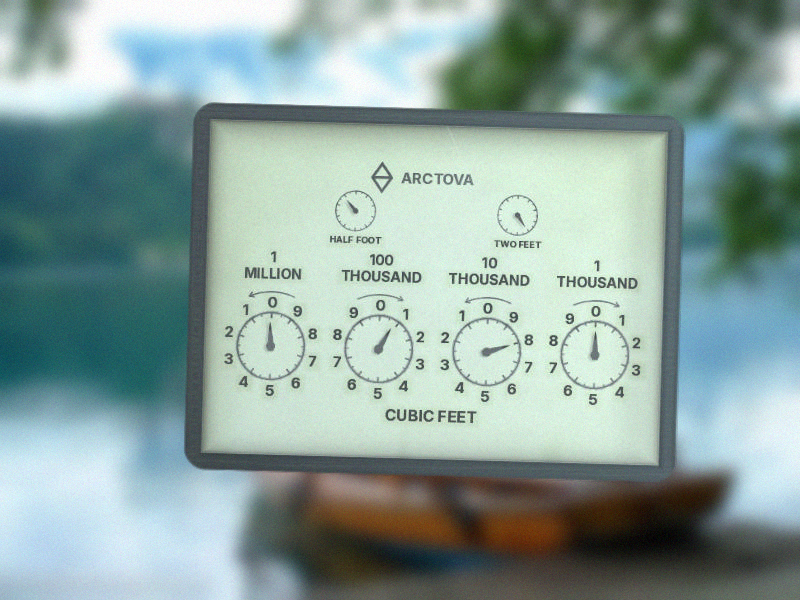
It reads 8000 ft³
